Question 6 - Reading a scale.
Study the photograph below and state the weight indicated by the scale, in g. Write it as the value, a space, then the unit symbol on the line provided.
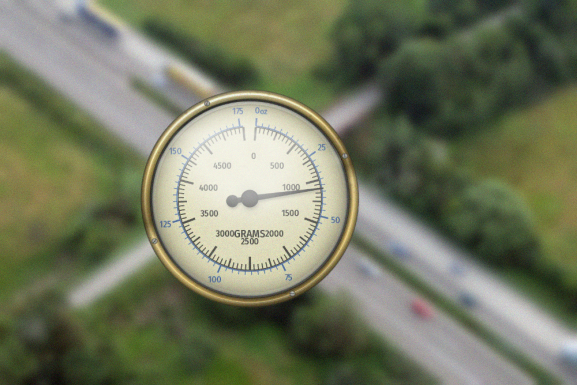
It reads 1100 g
